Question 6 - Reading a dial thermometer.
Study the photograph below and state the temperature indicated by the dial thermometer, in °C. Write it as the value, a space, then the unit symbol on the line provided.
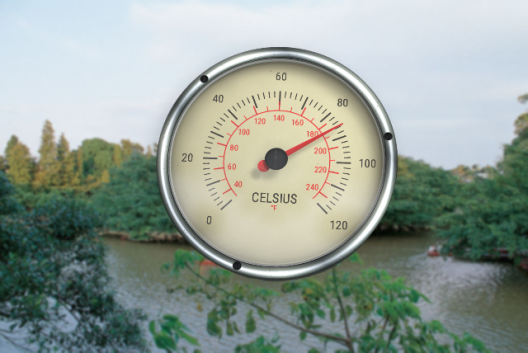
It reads 86 °C
